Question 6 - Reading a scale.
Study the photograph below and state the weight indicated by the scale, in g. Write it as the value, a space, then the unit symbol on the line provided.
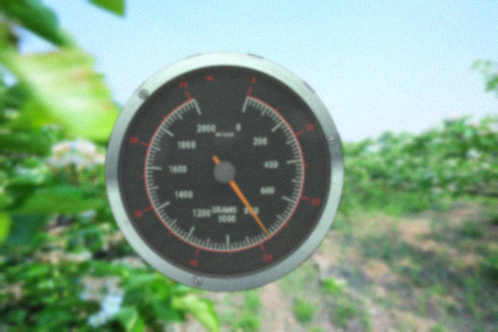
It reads 800 g
